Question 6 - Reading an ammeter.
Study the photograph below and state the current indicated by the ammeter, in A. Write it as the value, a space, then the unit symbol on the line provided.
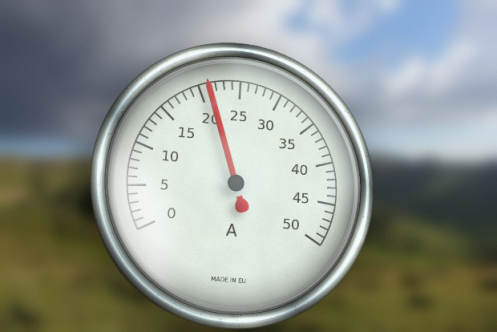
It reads 21 A
